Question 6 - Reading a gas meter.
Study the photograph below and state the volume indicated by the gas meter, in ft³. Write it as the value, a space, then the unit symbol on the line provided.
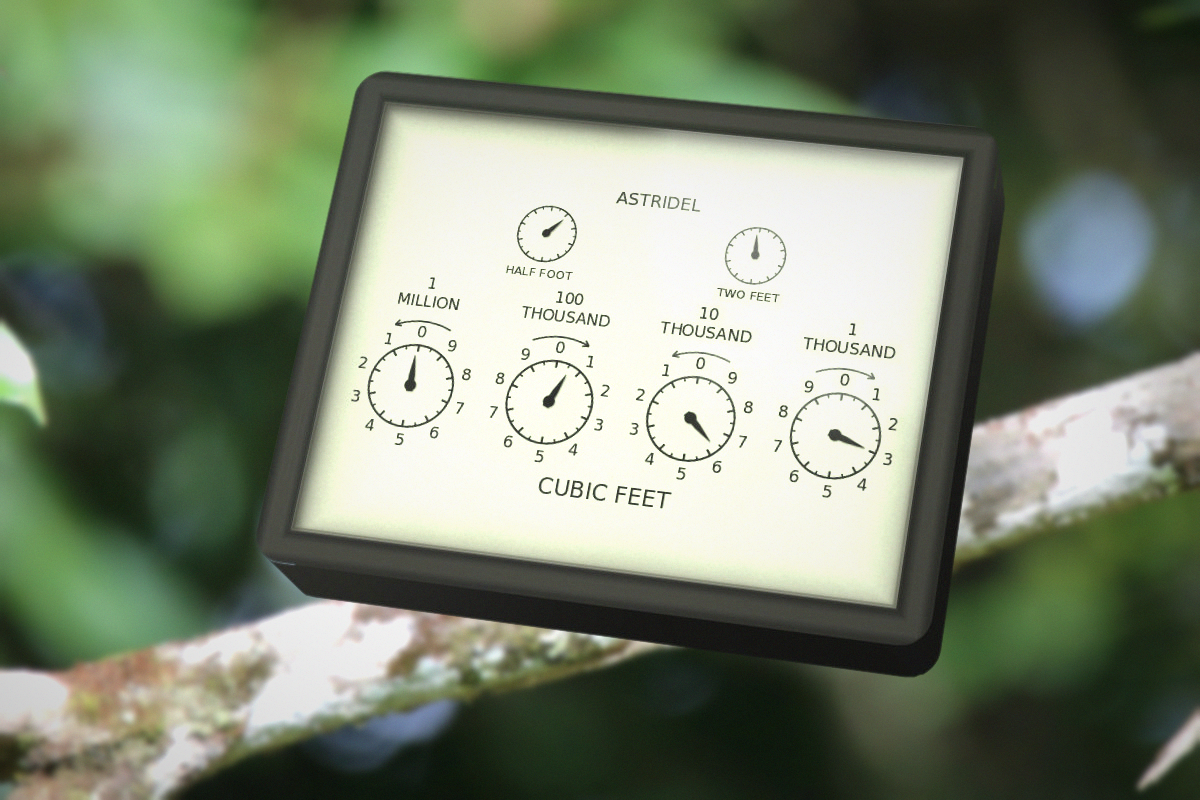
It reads 6300 ft³
